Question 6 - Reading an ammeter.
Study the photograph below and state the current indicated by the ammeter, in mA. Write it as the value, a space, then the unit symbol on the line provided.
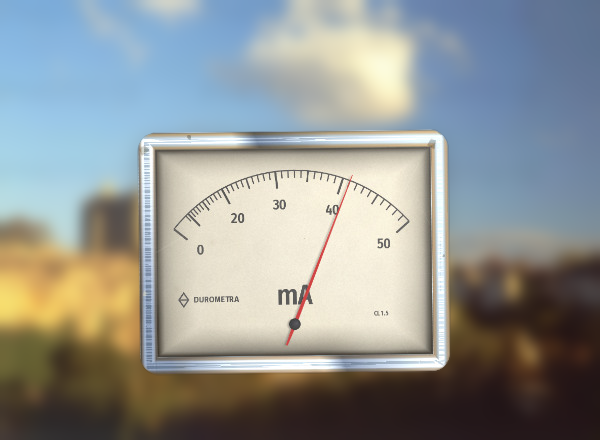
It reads 41 mA
